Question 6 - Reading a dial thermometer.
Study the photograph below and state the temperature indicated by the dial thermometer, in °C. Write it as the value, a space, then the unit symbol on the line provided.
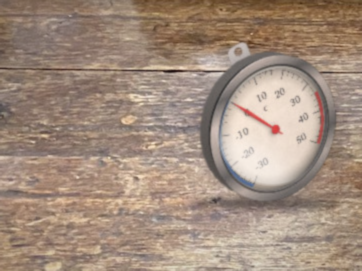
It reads 0 °C
